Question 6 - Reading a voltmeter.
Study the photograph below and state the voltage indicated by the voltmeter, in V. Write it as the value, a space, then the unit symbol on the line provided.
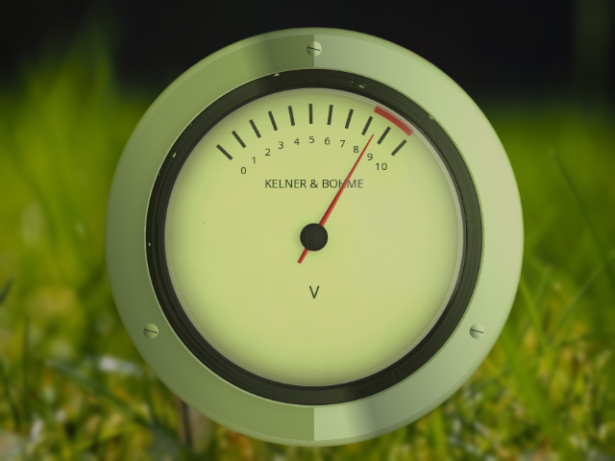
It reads 8.5 V
